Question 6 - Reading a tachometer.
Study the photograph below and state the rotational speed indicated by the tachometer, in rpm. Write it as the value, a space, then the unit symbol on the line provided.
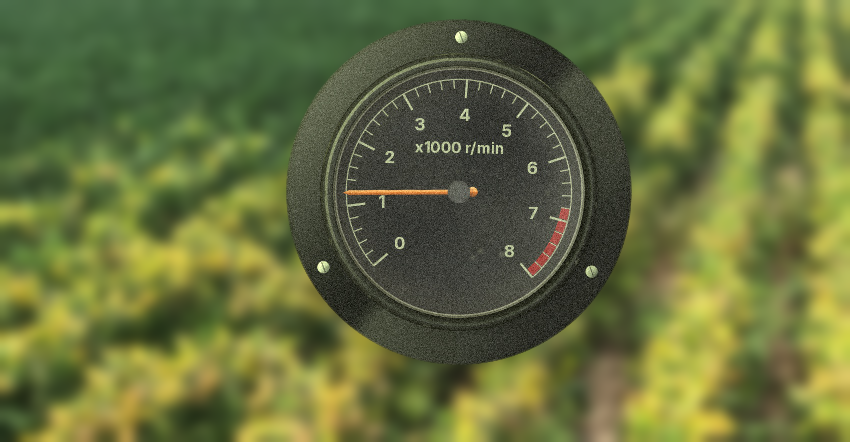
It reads 1200 rpm
